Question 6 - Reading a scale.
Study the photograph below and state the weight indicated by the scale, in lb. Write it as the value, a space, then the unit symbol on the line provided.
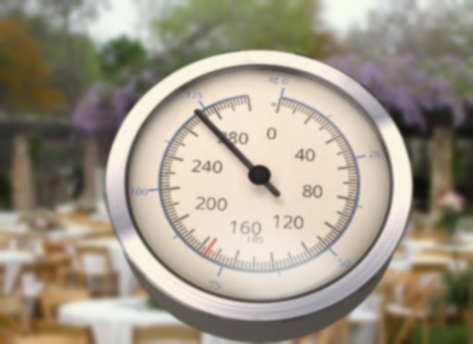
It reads 270 lb
